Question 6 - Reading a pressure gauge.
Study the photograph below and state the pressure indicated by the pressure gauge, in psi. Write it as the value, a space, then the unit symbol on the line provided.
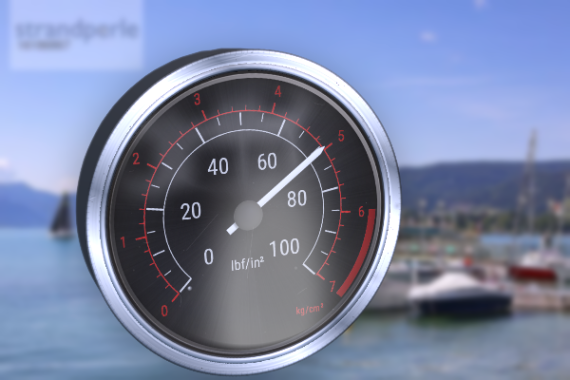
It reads 70 psi
